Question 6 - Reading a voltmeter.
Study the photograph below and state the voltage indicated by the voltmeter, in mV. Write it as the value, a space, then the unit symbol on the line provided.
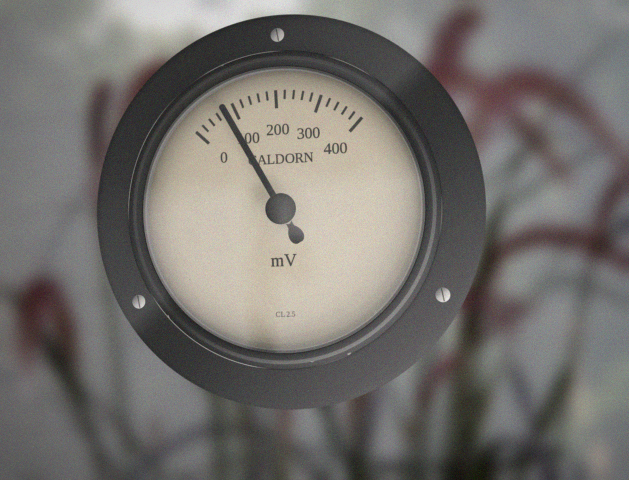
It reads 80 mV
